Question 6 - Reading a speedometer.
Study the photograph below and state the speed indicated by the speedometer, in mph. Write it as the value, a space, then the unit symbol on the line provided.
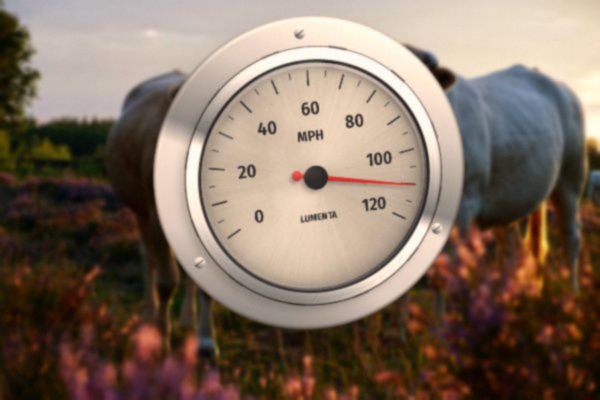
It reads 110 mph
